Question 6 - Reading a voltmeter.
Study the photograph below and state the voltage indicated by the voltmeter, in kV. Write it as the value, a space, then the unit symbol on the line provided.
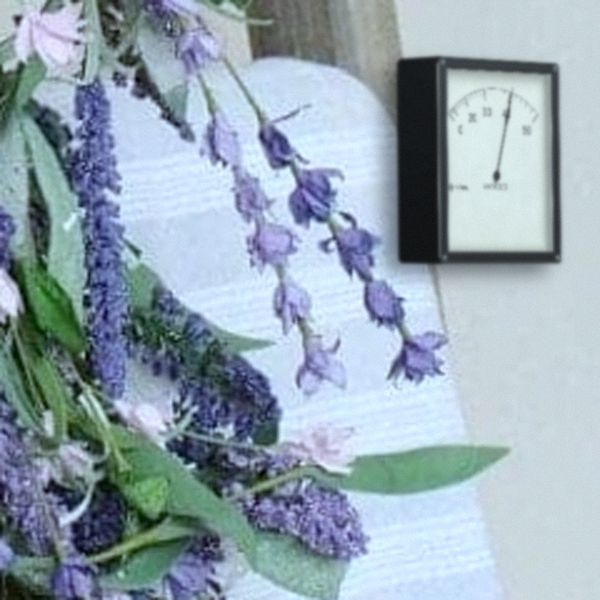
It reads 40 kV
